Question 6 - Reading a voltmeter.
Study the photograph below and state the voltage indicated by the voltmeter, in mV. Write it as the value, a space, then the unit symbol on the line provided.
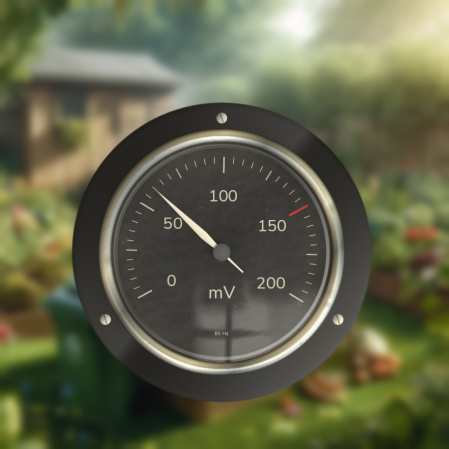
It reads 60 mV
